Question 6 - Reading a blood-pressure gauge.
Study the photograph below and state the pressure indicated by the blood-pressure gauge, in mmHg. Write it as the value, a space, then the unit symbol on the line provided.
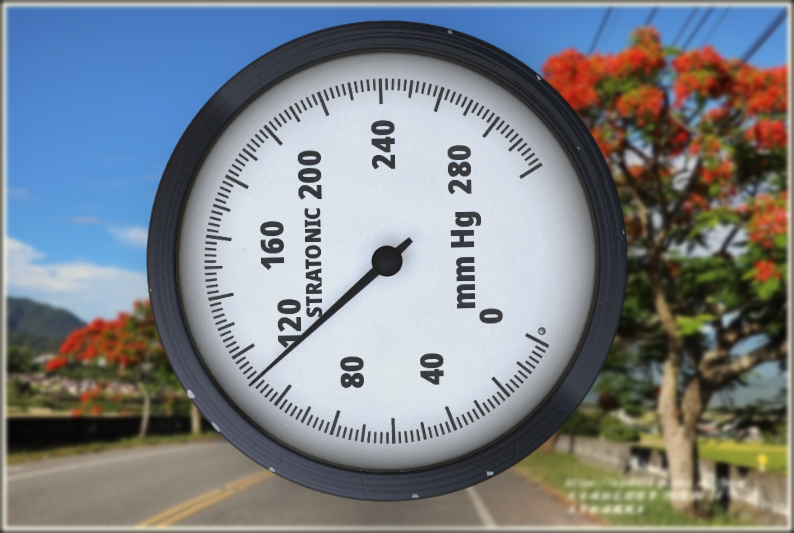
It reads 110 mmHg
